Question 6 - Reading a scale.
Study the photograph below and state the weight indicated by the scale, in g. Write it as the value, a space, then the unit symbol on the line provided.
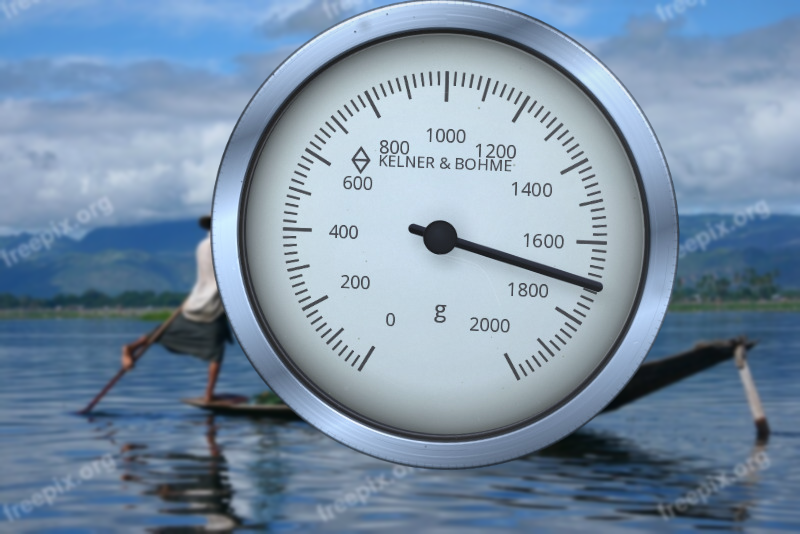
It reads 1700 g
